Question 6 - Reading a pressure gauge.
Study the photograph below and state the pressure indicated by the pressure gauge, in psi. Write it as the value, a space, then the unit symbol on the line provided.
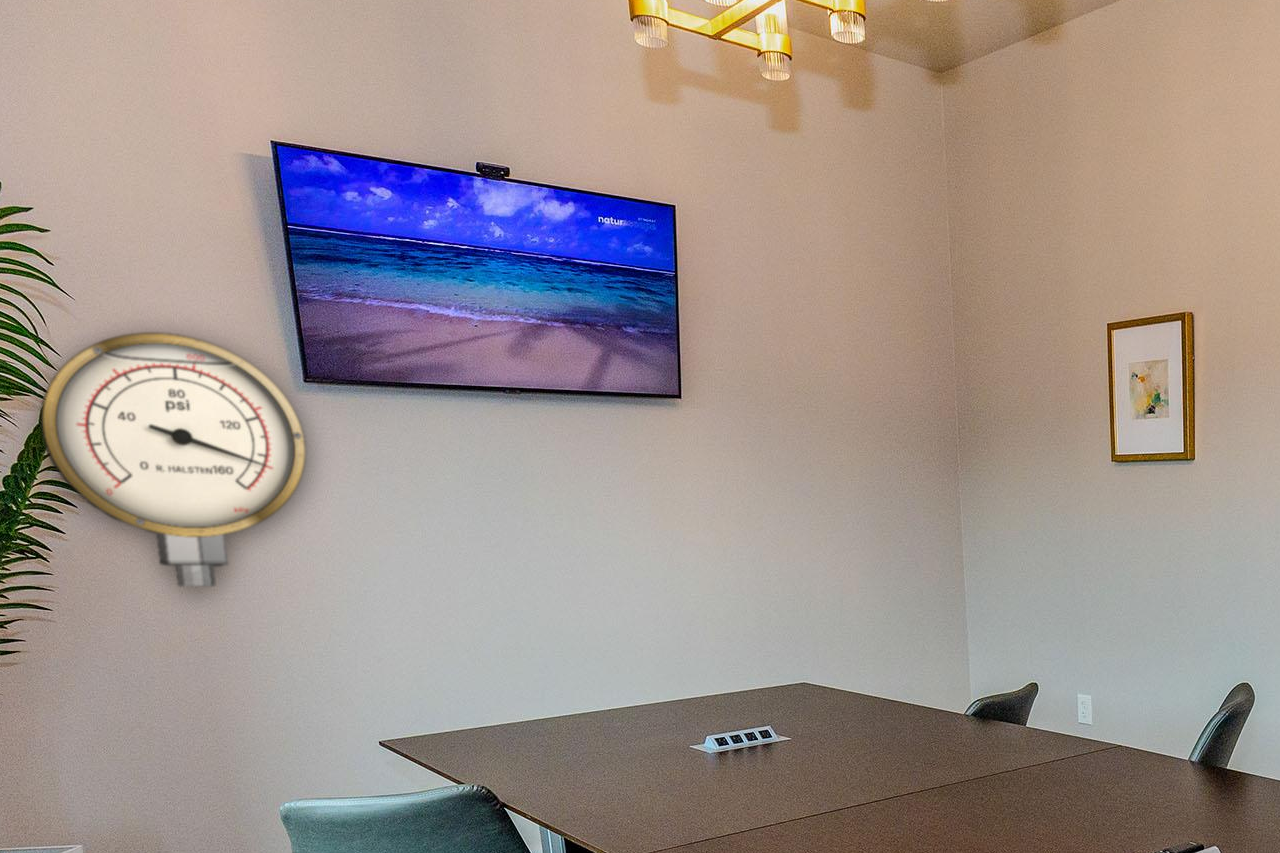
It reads 145 psi
